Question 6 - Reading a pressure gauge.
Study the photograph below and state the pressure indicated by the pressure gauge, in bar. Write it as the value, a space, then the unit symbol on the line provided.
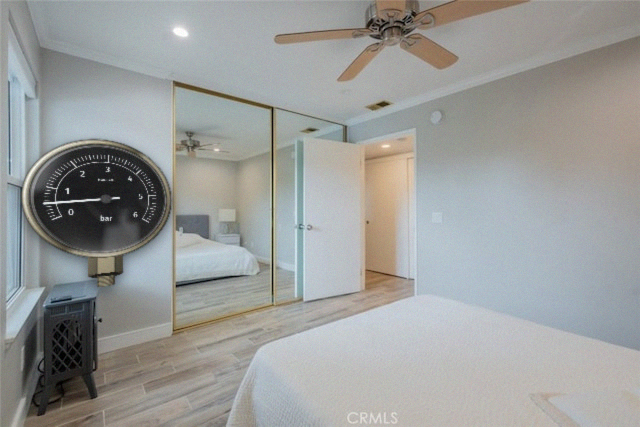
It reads 0.5 bar
